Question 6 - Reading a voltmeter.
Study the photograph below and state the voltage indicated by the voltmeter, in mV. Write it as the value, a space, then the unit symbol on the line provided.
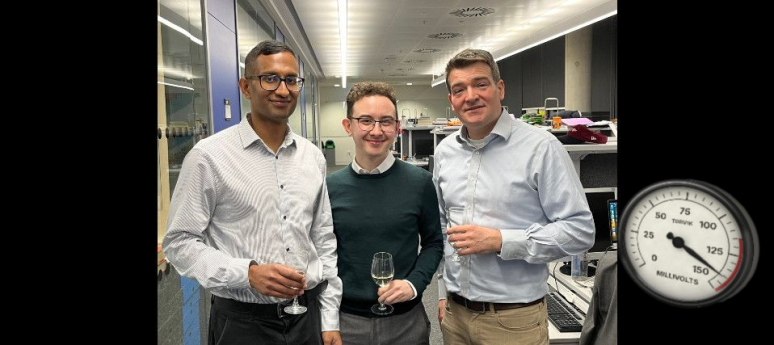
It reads 140 mV
